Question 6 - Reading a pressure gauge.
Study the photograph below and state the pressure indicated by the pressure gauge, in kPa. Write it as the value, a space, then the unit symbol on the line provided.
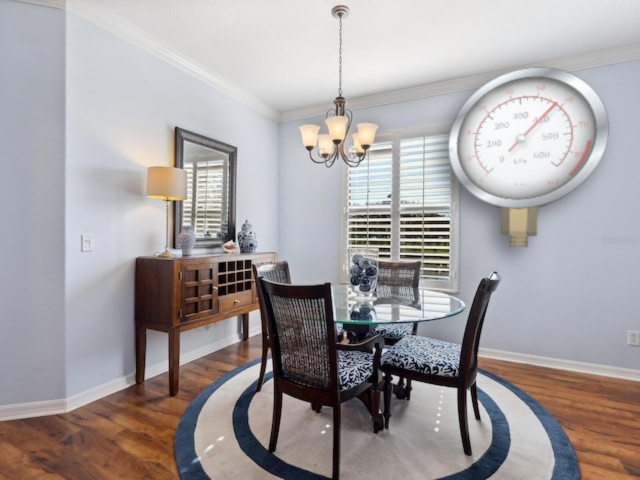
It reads 400 kPa
